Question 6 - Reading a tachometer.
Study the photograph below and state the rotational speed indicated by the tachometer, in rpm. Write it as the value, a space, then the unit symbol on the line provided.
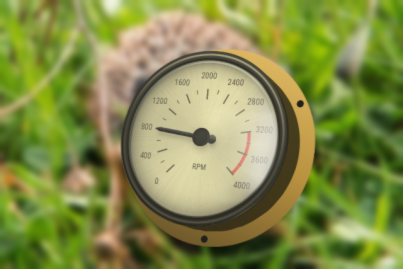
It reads 800 rpm
